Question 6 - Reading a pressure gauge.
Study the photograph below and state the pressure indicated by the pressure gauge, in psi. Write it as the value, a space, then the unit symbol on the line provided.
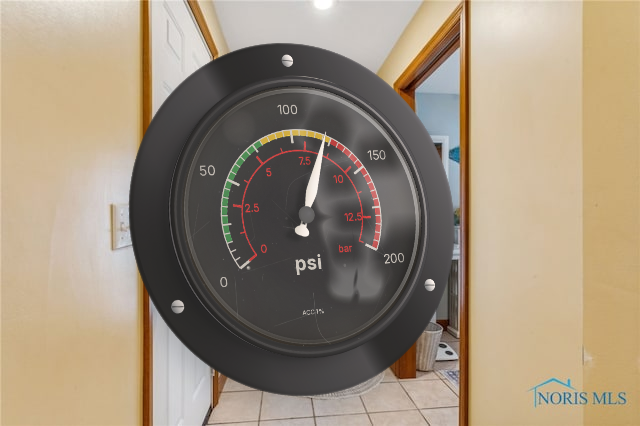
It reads 120 psi
